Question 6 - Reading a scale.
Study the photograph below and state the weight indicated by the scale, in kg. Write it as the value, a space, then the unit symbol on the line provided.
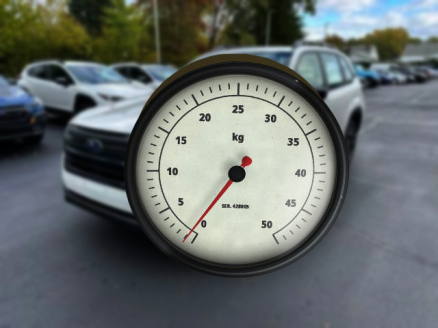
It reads 1 kg
